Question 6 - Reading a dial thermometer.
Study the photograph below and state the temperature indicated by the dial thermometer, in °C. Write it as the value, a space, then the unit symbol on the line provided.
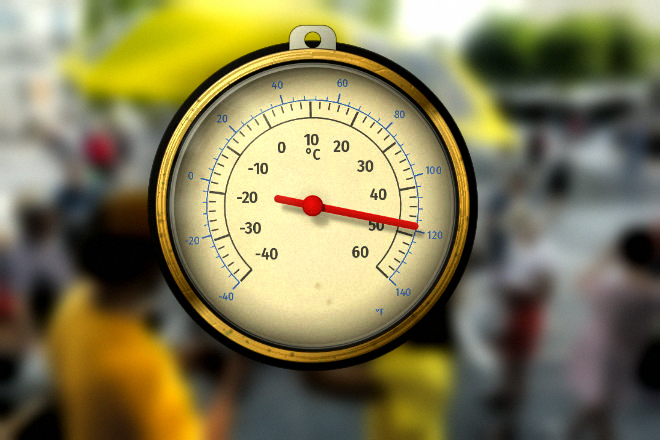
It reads 48 °C
